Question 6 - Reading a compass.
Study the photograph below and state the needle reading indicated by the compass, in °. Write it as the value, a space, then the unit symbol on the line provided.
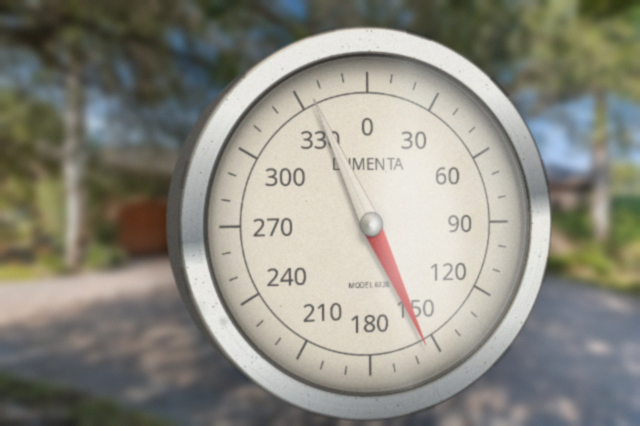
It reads 155 °
